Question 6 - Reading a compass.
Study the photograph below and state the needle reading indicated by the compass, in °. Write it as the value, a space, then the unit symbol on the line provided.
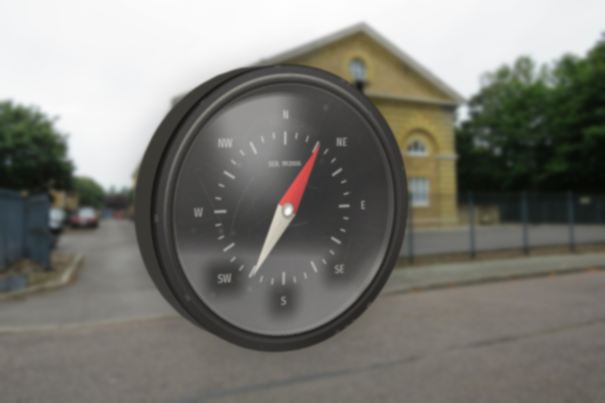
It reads 30 °
